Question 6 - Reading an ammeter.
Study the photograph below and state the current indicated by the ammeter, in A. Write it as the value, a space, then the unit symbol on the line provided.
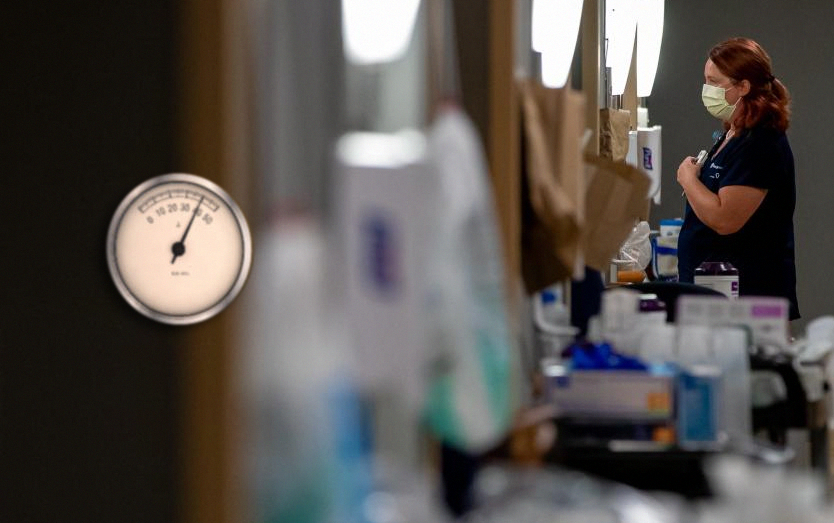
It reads 40 A
